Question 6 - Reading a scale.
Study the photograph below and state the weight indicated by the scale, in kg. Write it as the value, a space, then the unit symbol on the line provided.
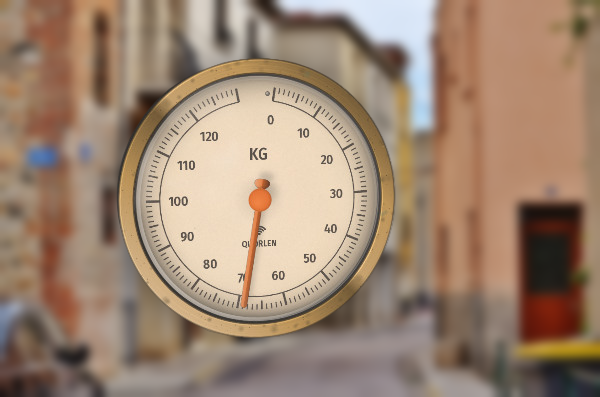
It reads 69 kg
